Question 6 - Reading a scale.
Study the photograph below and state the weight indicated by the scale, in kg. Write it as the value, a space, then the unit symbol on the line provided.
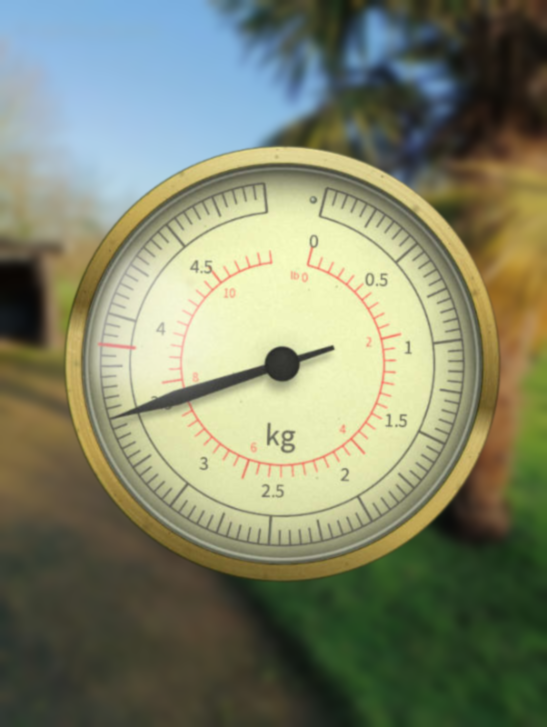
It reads 3.5 kg
